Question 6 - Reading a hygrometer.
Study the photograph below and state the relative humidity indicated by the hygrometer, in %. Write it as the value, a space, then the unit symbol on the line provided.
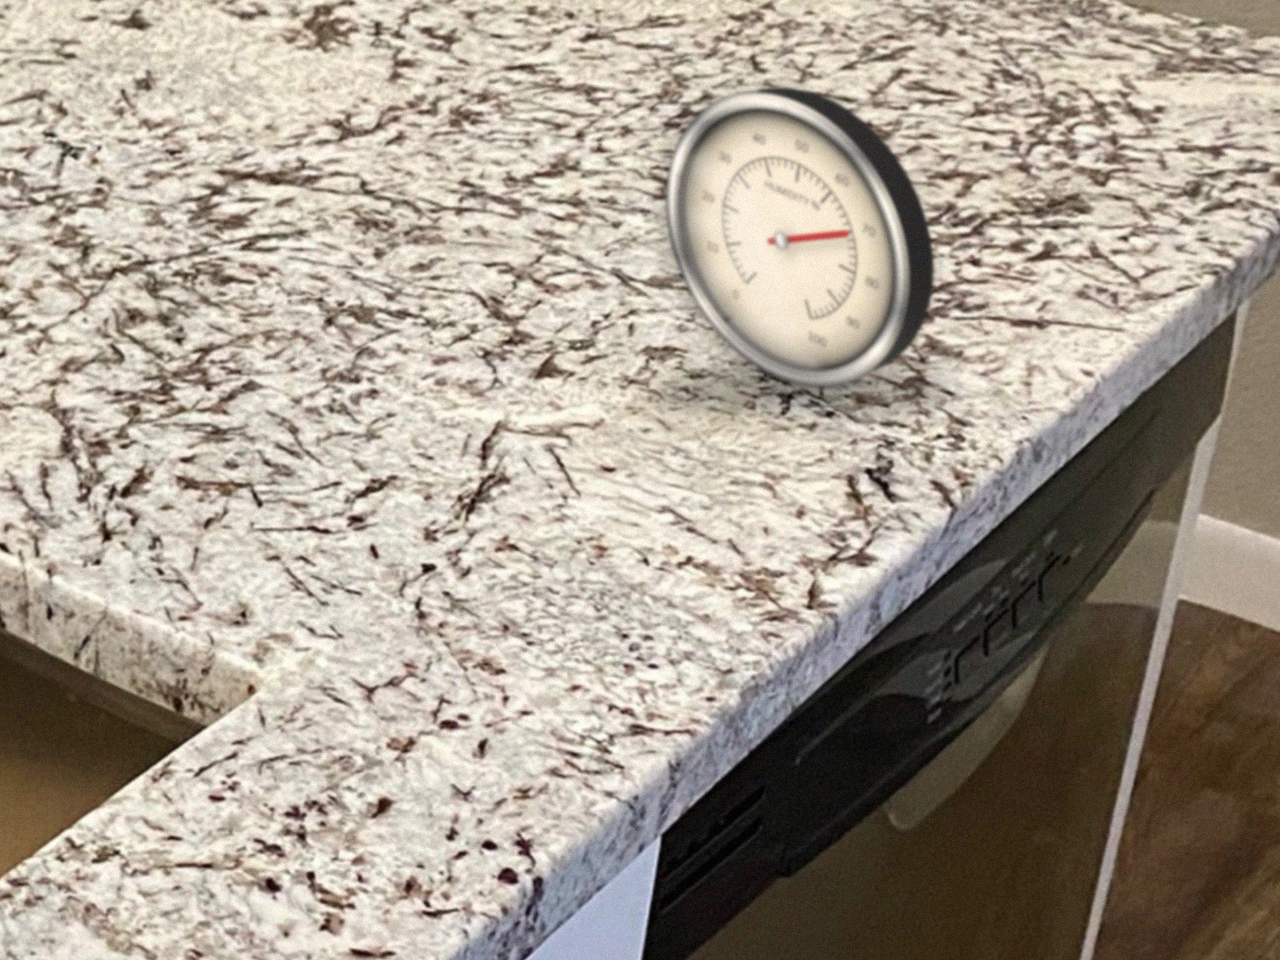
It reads 70 %
